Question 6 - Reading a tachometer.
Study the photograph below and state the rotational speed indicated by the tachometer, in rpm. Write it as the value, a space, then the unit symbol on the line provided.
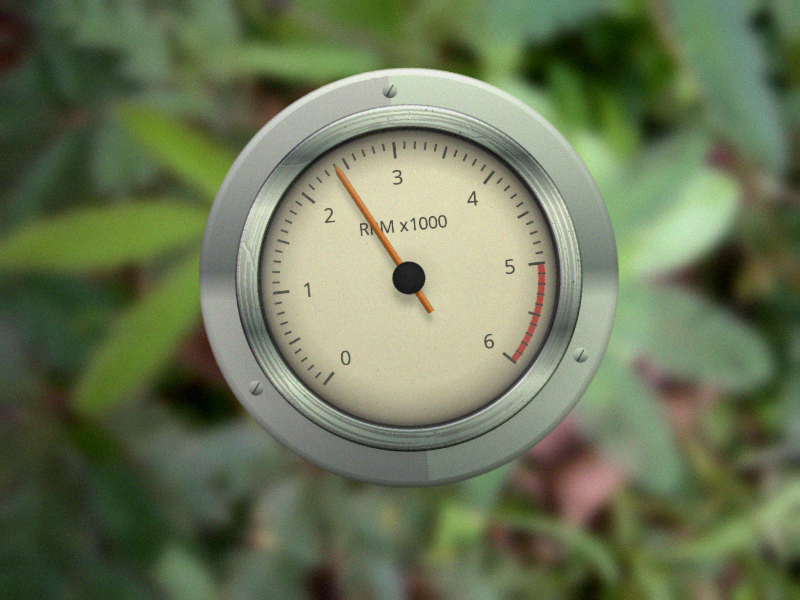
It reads 2400 rpm
